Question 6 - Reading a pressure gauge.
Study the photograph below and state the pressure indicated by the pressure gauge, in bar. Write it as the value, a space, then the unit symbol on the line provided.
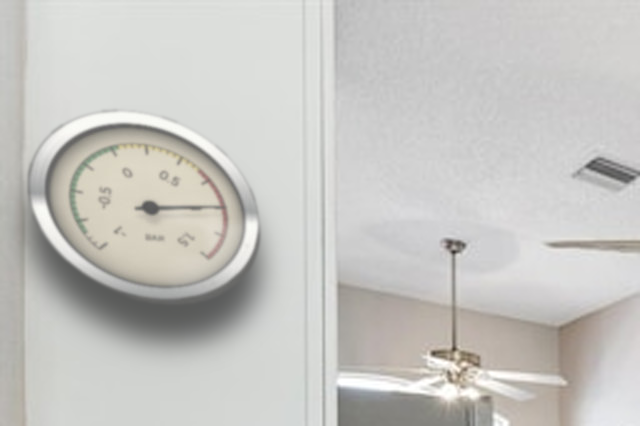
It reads 1 bar
